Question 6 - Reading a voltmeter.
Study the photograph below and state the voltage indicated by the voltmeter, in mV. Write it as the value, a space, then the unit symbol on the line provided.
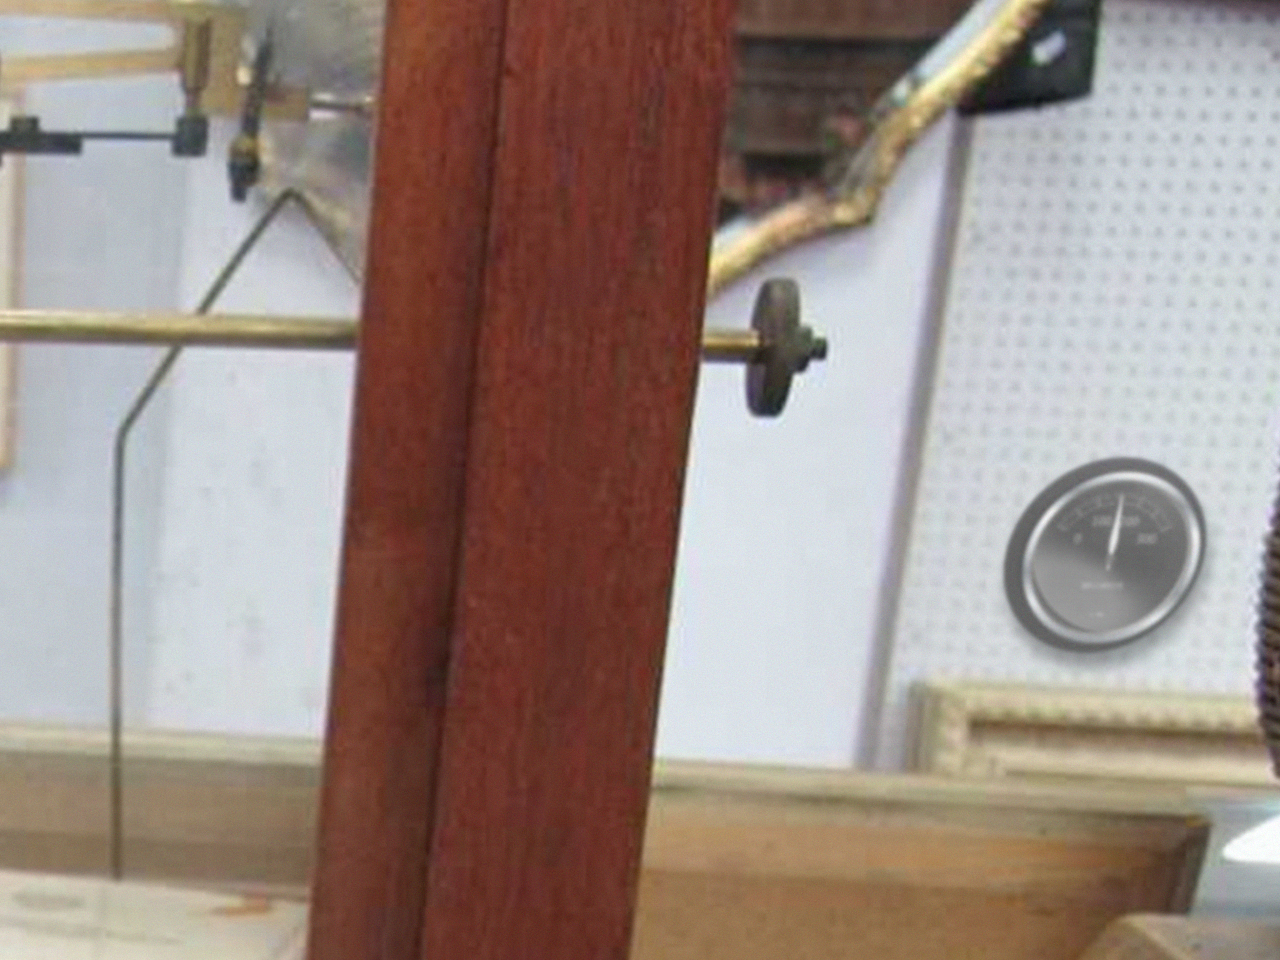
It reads 150 mV
